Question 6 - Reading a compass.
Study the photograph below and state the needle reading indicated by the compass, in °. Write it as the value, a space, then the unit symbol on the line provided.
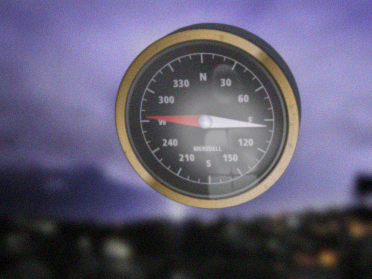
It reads 275 °
